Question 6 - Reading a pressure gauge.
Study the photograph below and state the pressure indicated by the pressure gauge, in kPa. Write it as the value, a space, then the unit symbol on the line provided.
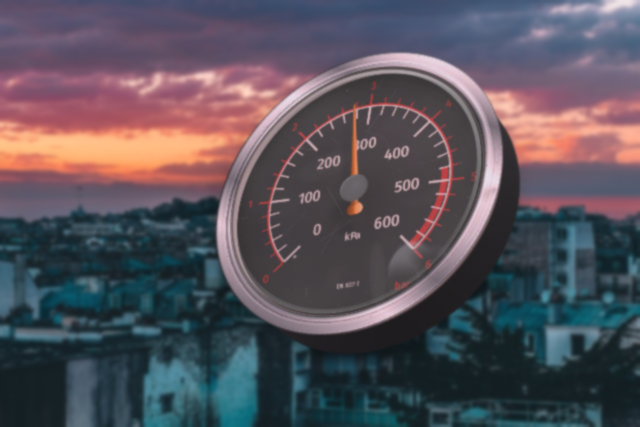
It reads 280 kPa
